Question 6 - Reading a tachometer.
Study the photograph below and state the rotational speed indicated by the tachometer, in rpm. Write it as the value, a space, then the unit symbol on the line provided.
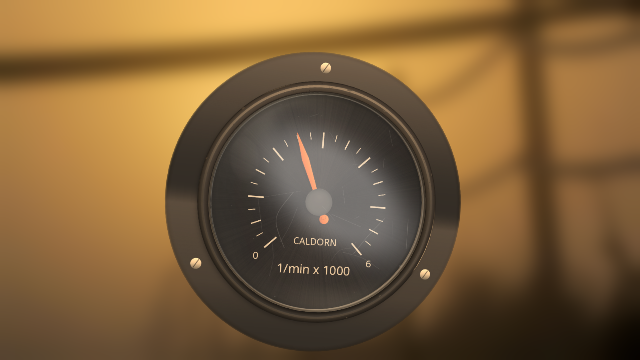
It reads 2500 rpm
